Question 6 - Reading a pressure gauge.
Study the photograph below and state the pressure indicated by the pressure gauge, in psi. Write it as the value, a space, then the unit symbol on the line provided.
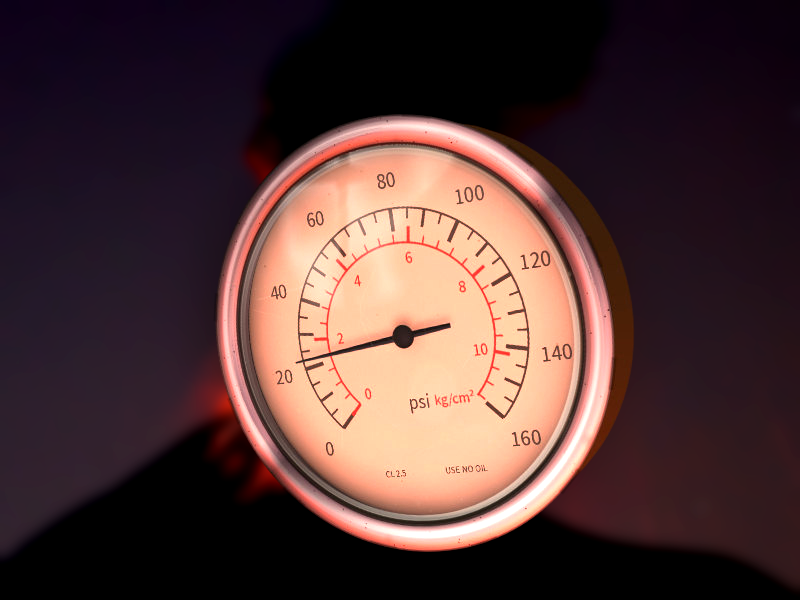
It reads 22.5 psi
